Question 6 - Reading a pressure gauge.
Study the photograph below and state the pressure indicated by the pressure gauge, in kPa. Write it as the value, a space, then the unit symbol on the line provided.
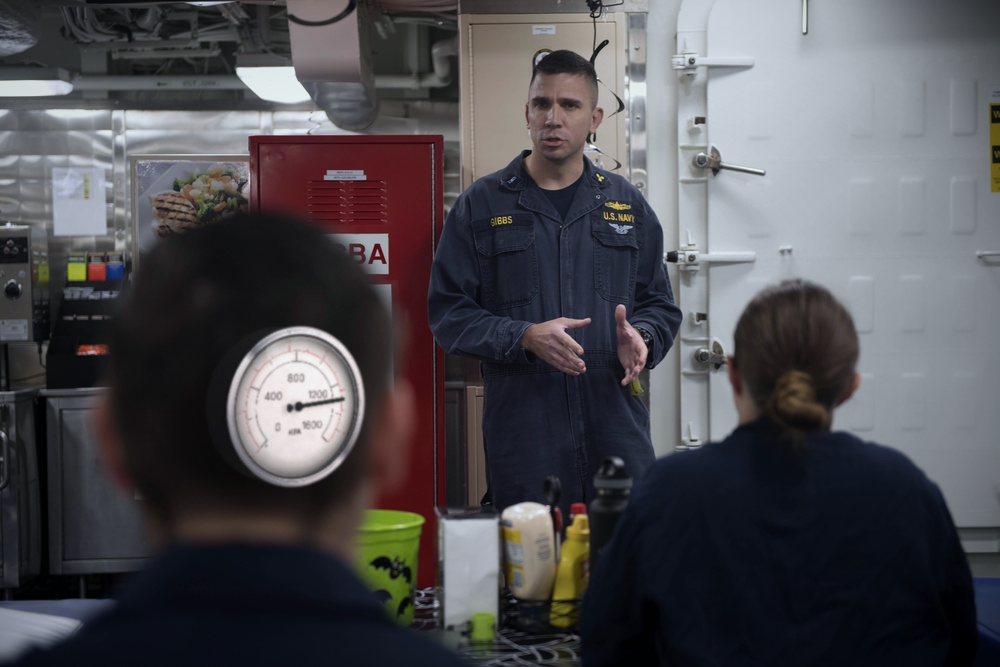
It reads 1300 kPa
